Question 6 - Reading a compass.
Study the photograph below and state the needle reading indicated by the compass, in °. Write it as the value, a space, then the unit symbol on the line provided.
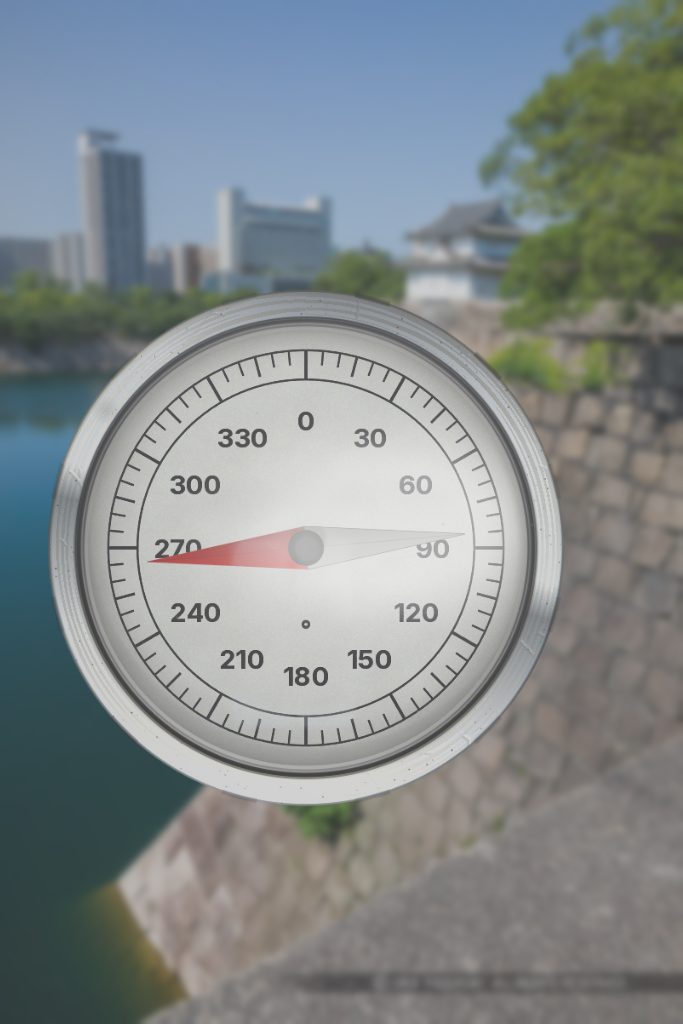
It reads 265 °
